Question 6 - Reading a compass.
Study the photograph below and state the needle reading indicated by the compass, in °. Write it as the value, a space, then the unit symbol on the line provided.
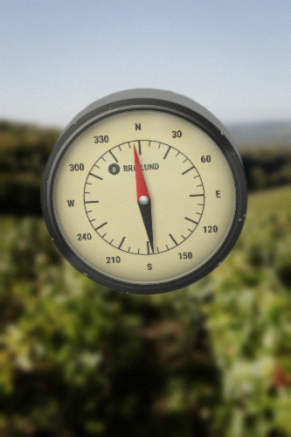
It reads 355 °
